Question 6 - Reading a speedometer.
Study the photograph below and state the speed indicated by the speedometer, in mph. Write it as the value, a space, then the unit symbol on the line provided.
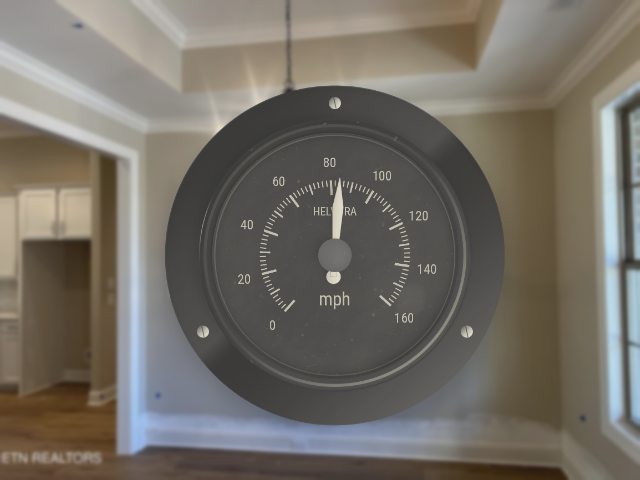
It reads 84 mph
